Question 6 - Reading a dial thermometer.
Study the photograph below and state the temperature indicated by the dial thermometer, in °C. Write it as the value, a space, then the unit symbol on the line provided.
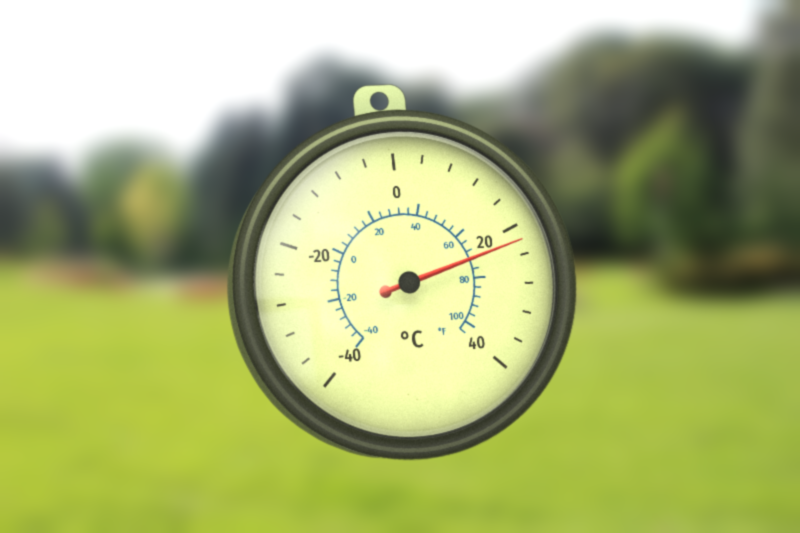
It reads 22 °C
